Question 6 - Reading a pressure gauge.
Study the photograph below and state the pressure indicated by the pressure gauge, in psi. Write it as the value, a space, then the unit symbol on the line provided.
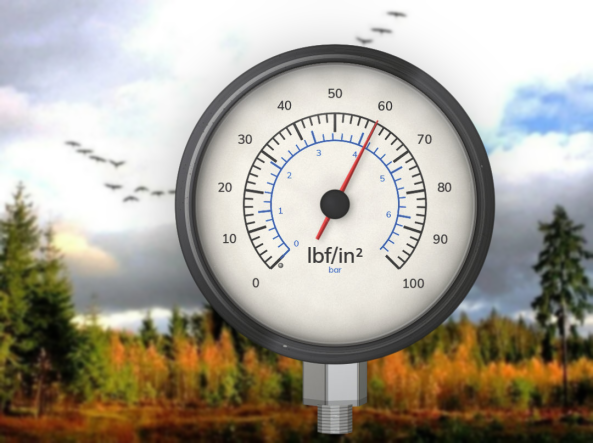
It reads 60 psi
